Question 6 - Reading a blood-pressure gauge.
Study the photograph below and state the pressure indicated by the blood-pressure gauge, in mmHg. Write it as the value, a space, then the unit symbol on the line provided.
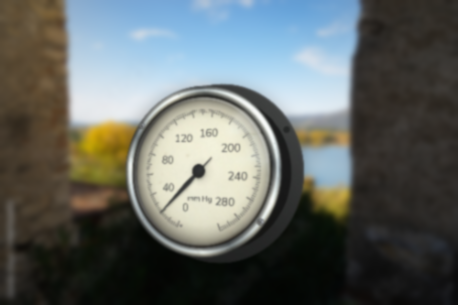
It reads 20 mmHg
